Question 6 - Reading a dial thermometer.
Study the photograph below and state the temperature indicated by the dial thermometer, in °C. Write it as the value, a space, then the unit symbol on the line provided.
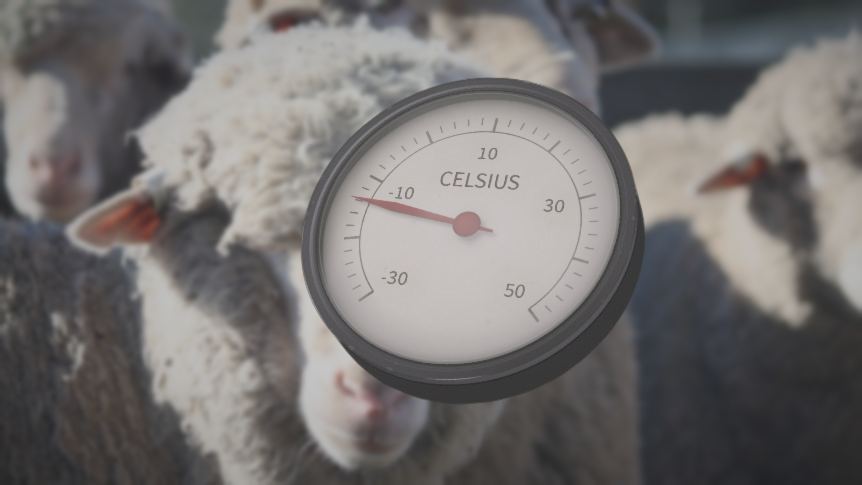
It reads -14 °C
